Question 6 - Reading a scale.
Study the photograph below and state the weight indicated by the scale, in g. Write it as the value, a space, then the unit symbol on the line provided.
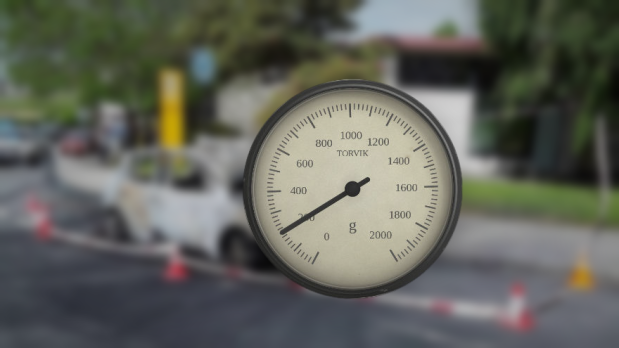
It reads 200 g
